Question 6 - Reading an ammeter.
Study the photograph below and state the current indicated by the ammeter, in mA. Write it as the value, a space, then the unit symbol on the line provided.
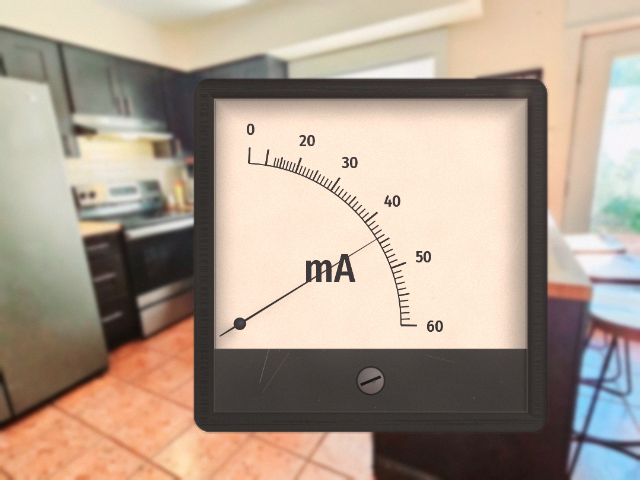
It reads 44 mA
